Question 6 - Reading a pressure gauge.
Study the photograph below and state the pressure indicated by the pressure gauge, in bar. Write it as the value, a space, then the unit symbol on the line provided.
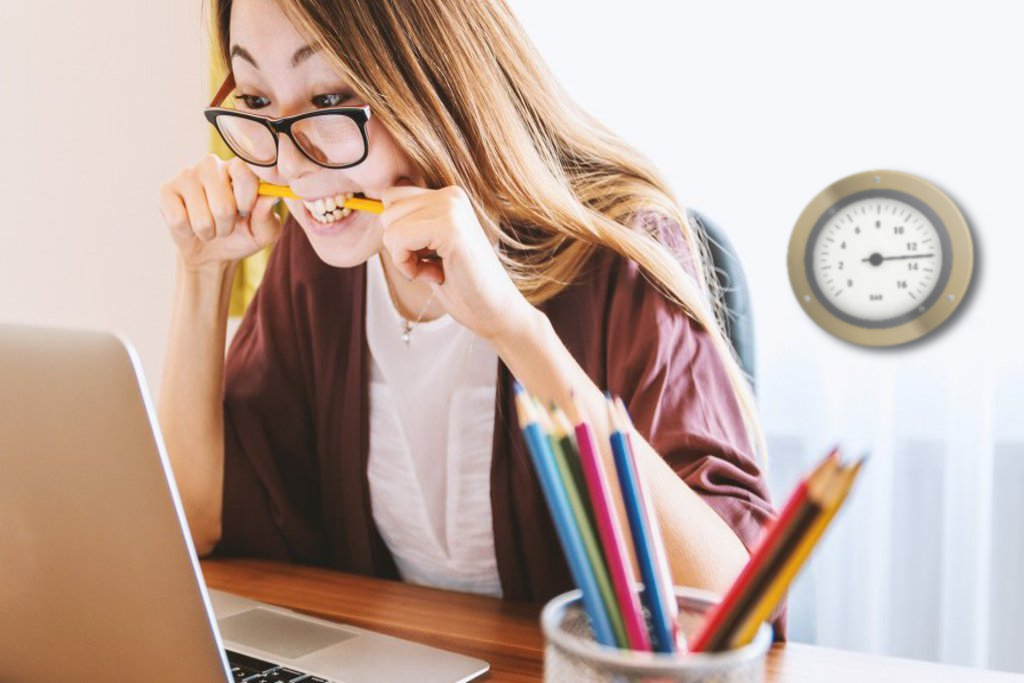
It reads 13 bar
